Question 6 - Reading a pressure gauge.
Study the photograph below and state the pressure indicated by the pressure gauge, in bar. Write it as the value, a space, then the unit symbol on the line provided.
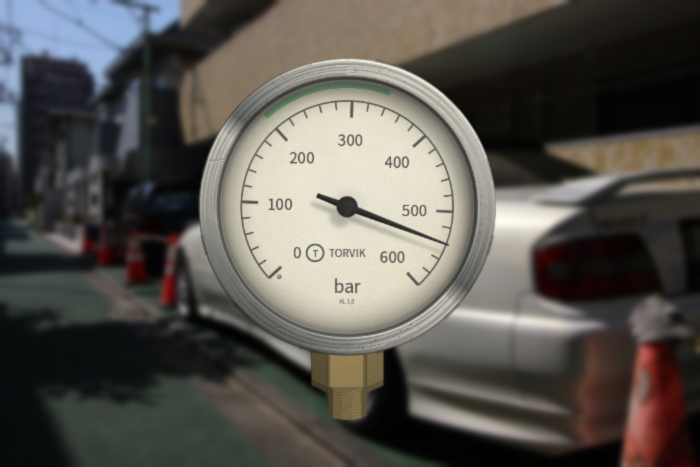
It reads 540 bar
